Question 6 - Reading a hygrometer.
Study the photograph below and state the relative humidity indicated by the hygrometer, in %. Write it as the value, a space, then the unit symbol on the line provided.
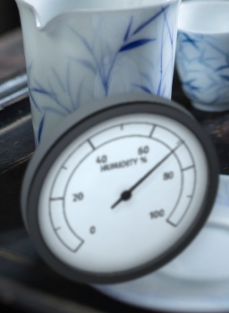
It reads 70 %
